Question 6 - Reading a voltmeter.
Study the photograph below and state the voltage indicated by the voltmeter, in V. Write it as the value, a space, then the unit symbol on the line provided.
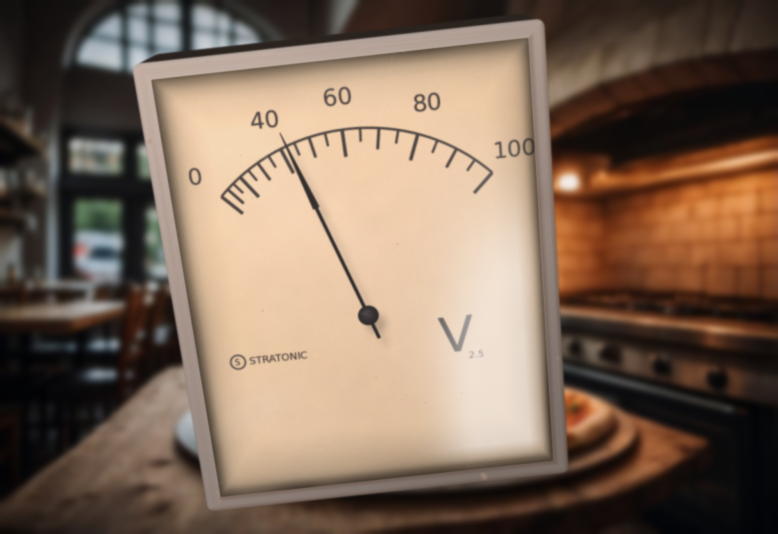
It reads 42.5 V
